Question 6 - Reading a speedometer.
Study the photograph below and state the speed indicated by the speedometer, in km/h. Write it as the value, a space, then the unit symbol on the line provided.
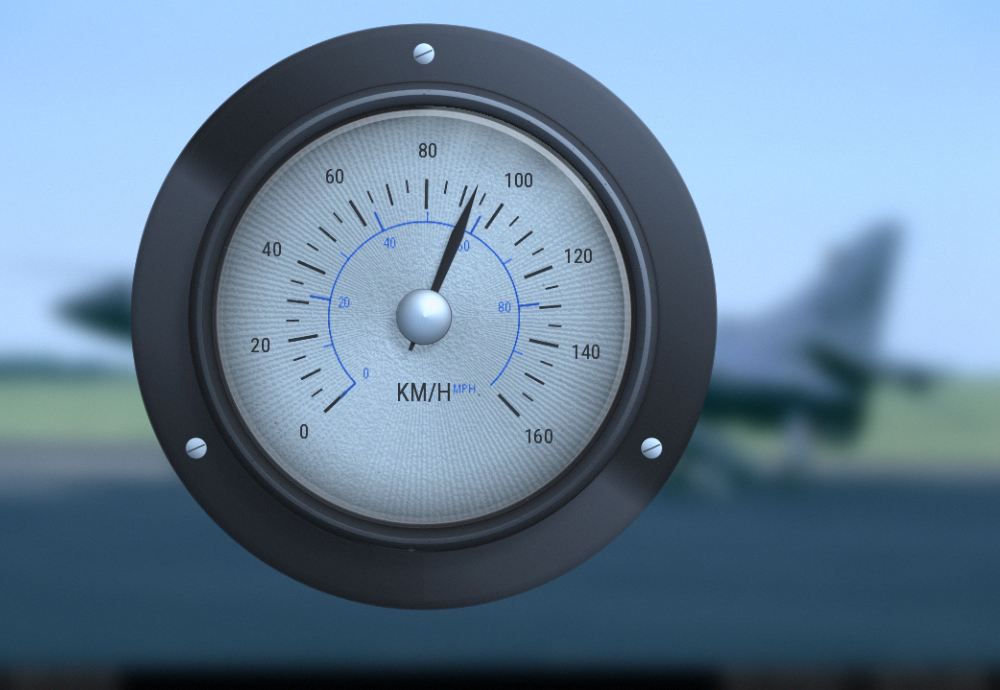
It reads 92.5 km/h
